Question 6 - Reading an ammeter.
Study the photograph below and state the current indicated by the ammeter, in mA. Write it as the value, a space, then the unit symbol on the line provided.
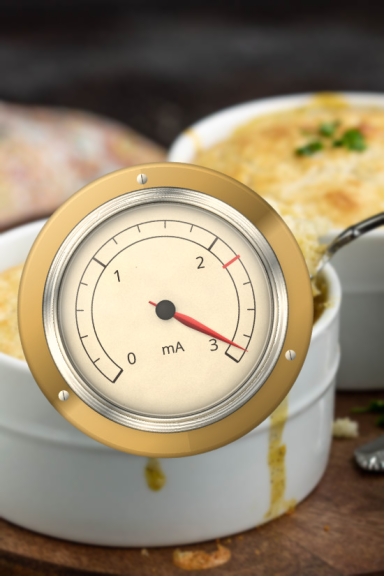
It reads 2.9 mA
